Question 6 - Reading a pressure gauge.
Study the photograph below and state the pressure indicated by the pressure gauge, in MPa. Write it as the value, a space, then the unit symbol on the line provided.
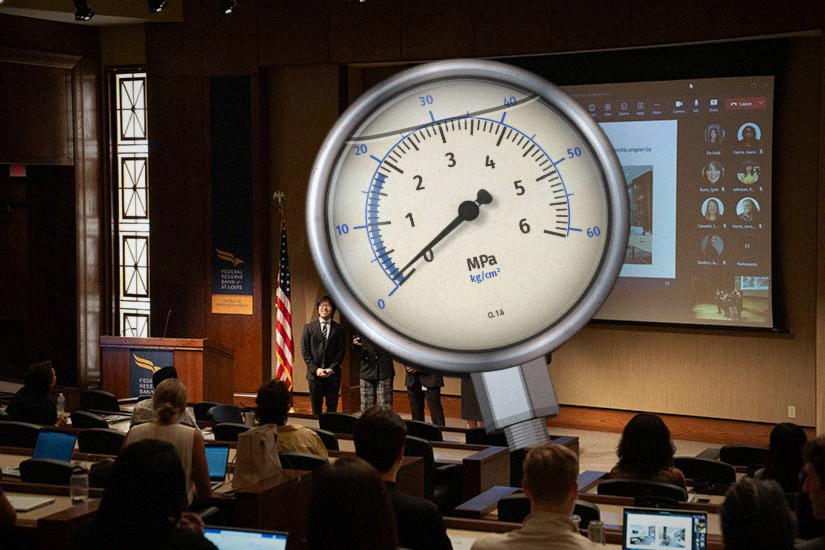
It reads 0.1 MPa
